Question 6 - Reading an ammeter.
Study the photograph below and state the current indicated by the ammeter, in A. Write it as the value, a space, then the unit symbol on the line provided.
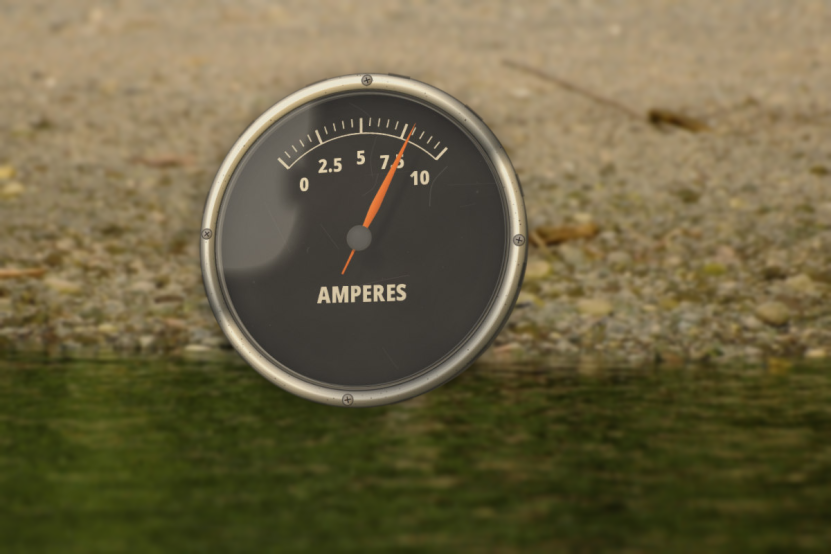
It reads 8 A
